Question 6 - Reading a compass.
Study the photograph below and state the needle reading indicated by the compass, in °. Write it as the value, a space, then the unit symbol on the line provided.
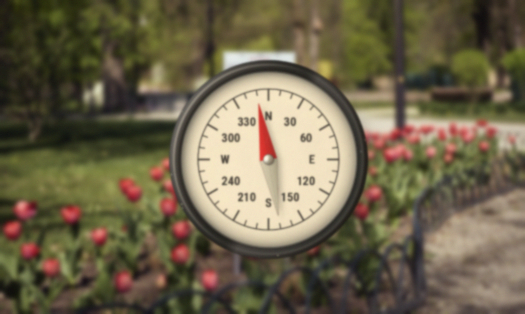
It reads 350 °
